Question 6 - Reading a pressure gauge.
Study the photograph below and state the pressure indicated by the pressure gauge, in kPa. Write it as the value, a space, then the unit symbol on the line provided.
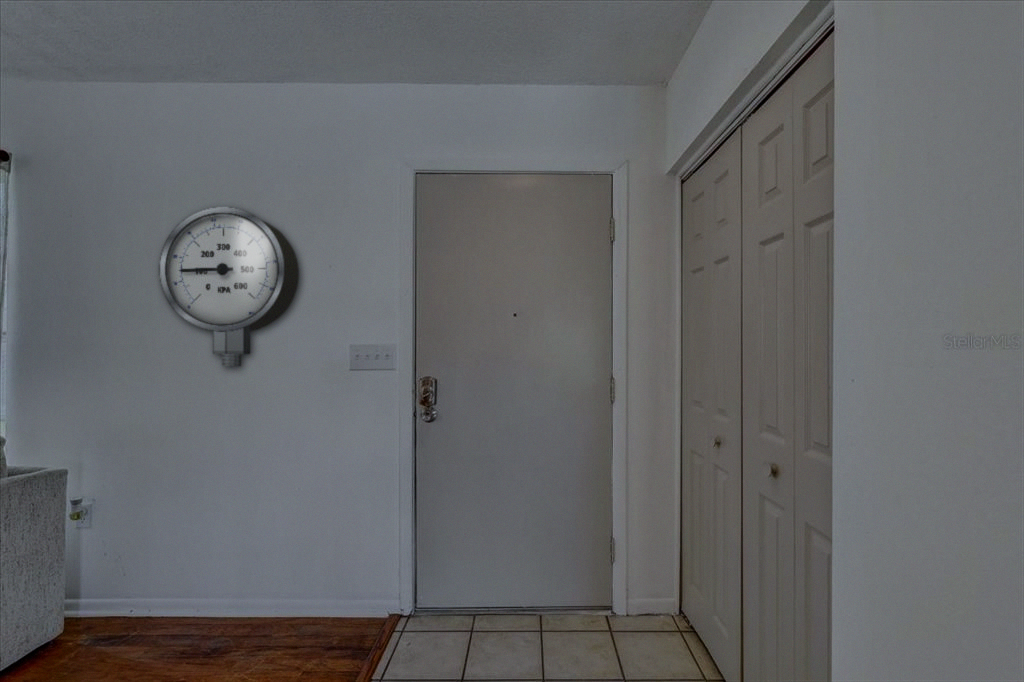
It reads 100 kPa
